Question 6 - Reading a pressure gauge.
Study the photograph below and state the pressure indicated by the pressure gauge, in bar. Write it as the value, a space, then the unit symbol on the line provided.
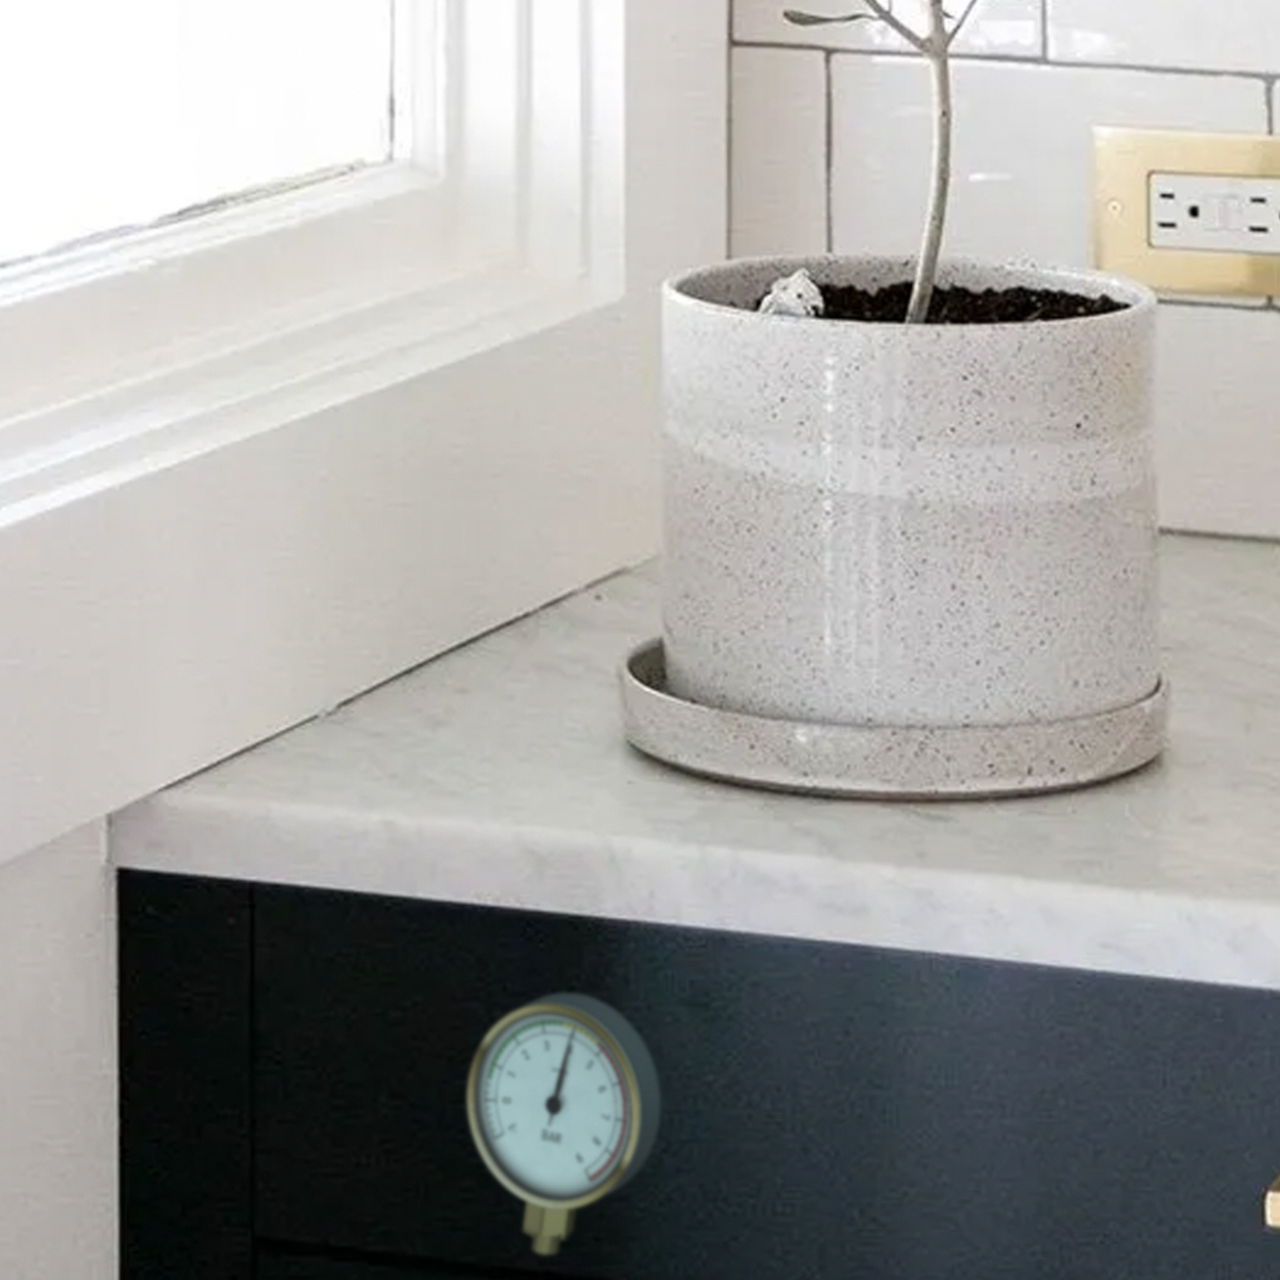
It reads 4 bar
